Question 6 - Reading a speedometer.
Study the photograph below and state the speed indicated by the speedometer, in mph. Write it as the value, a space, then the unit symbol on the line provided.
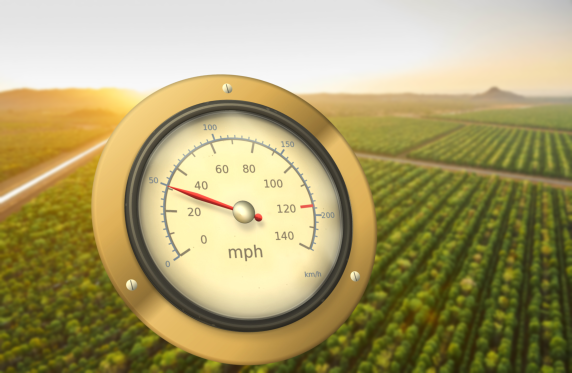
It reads 30 mph
